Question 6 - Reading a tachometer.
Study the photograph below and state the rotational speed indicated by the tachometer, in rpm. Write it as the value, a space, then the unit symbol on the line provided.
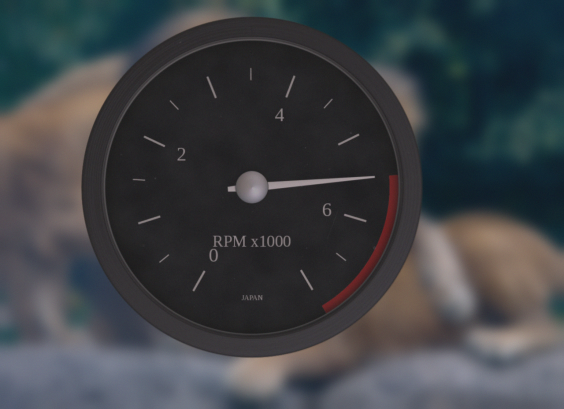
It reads 5500 rpm
